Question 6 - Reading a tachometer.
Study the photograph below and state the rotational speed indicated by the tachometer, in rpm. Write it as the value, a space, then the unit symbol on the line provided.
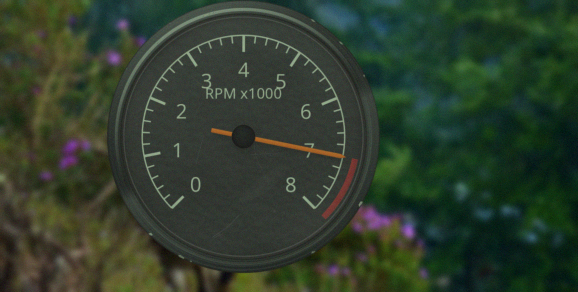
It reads 7000 rpm
